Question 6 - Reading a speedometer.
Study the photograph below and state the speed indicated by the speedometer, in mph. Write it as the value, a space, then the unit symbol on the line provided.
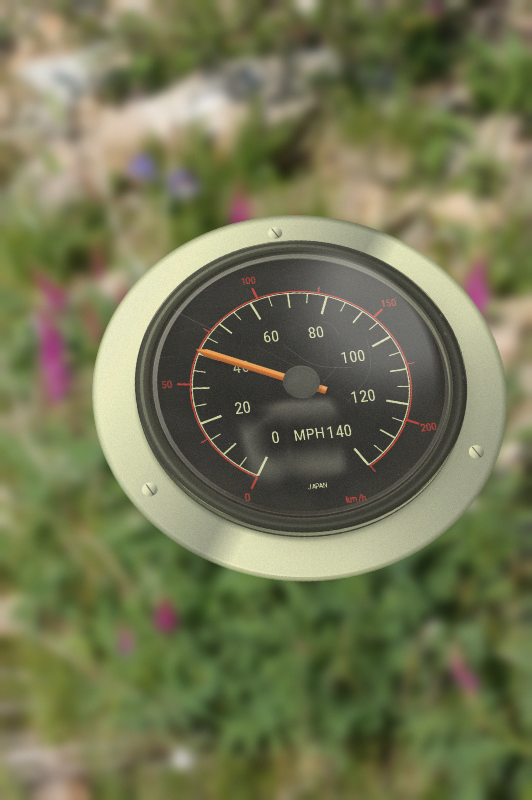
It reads 40 mph
